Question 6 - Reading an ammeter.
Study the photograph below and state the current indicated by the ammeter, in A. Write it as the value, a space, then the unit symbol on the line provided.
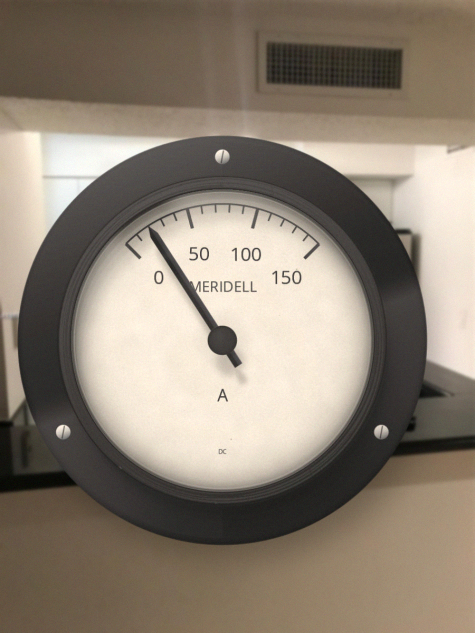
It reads 20 A
